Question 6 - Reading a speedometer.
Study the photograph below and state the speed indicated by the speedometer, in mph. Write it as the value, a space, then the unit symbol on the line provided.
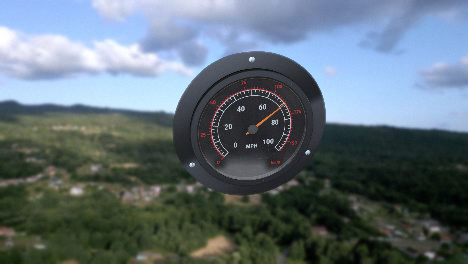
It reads 70 mph
